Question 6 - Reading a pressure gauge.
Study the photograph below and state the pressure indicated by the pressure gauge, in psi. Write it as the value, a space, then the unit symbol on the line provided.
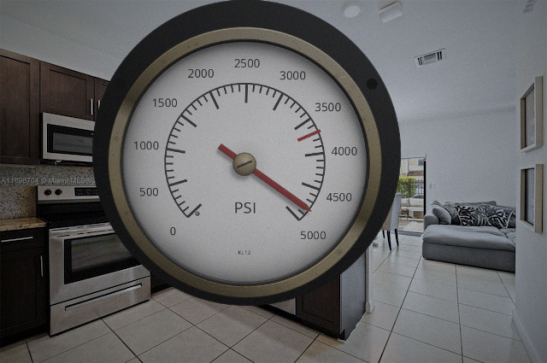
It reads 4800 psi
